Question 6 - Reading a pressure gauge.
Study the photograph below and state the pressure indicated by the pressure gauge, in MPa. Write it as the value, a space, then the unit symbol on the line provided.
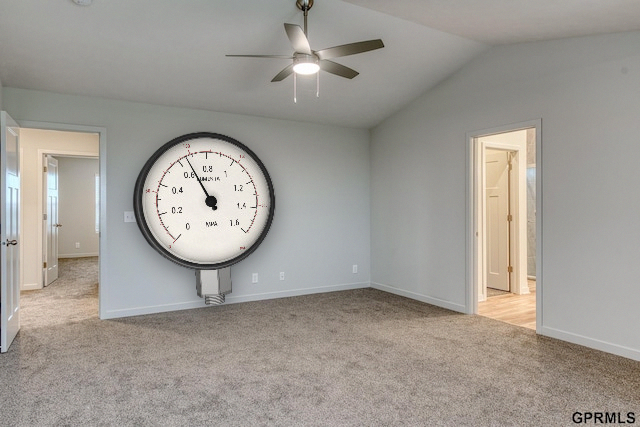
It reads 0.65 MPa
